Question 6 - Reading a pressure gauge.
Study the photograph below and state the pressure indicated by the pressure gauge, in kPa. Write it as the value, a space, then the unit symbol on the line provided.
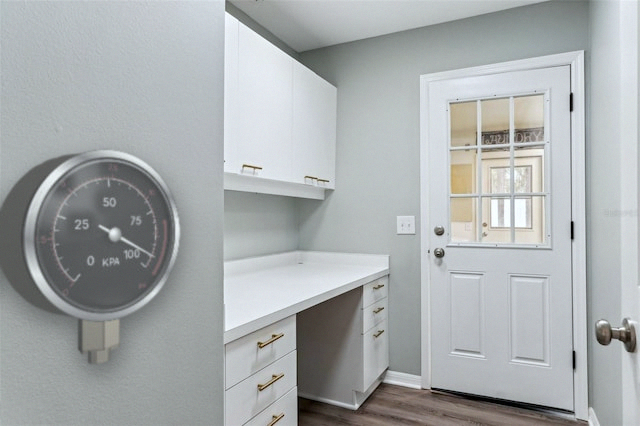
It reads 95 kPa
